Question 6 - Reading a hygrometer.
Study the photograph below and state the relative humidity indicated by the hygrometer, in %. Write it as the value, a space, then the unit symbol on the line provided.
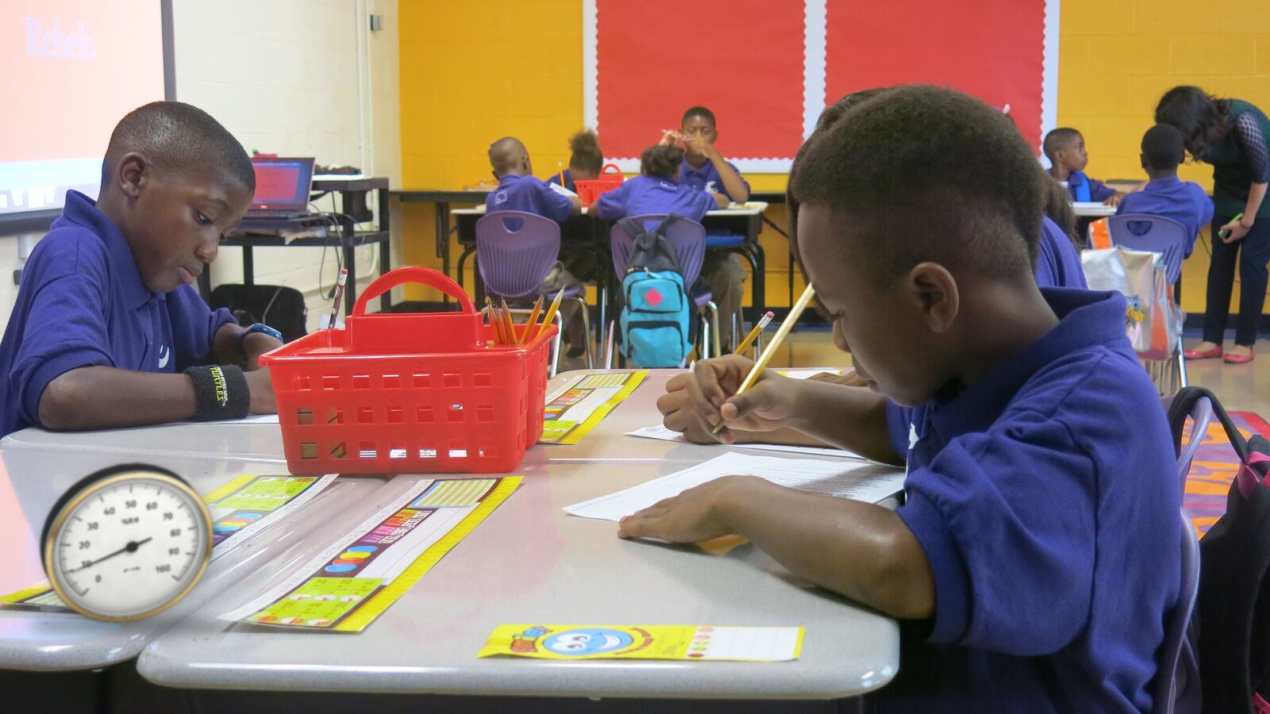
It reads 10 %
